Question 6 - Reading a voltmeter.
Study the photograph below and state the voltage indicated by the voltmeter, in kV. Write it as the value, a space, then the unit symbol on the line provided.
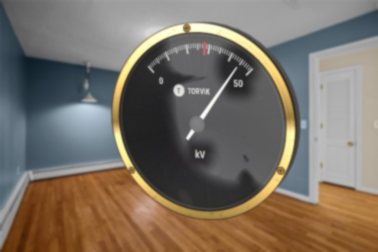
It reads 45 kV
